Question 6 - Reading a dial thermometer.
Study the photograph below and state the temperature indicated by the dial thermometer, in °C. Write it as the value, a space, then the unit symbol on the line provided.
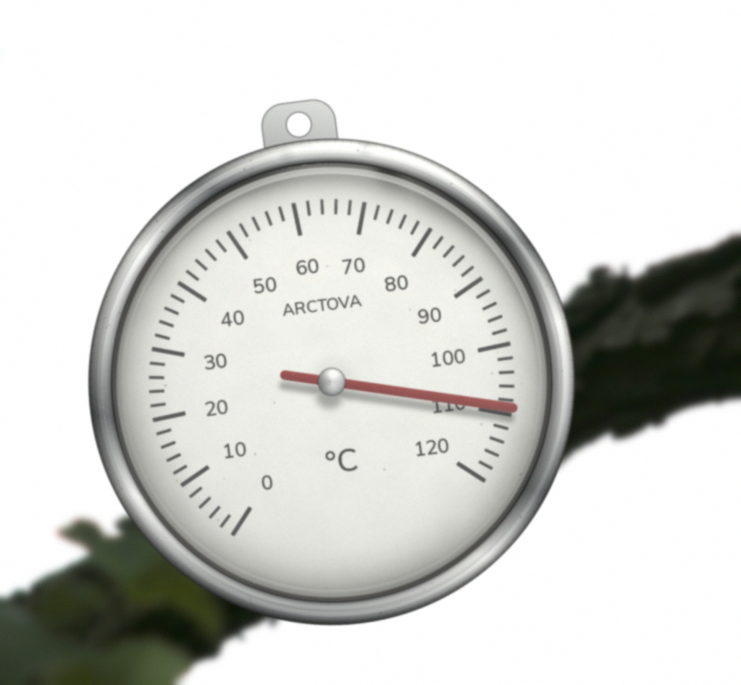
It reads 109 °C
